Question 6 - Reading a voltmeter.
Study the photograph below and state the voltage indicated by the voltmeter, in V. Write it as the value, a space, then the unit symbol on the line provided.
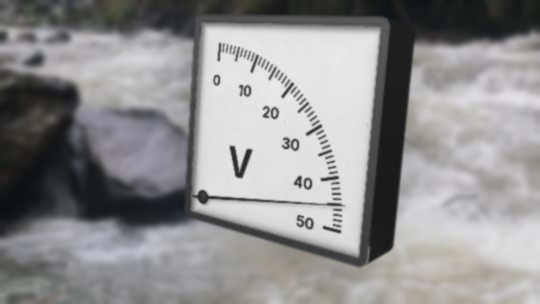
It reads 45 V
